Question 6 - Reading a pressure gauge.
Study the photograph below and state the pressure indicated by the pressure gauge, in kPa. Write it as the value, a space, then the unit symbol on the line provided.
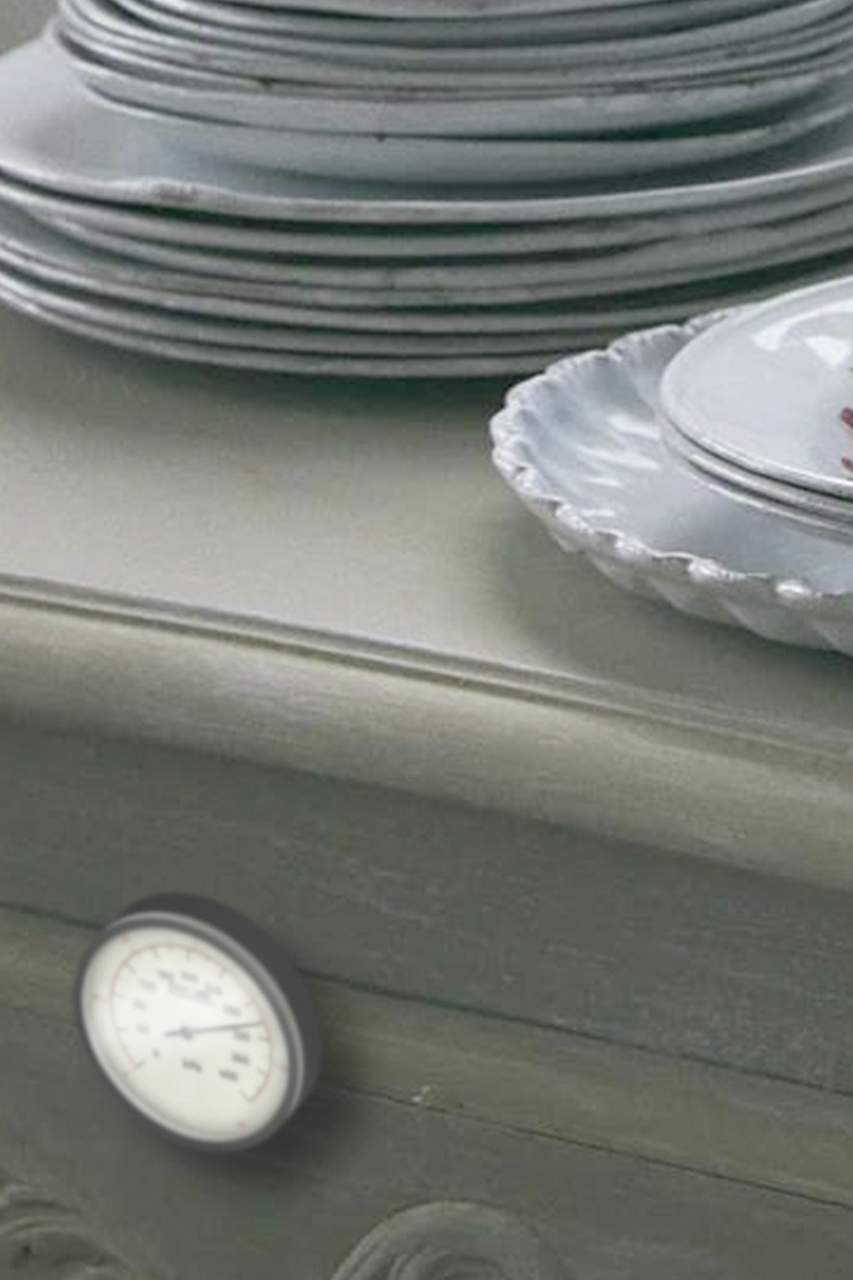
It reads 300 kPa
